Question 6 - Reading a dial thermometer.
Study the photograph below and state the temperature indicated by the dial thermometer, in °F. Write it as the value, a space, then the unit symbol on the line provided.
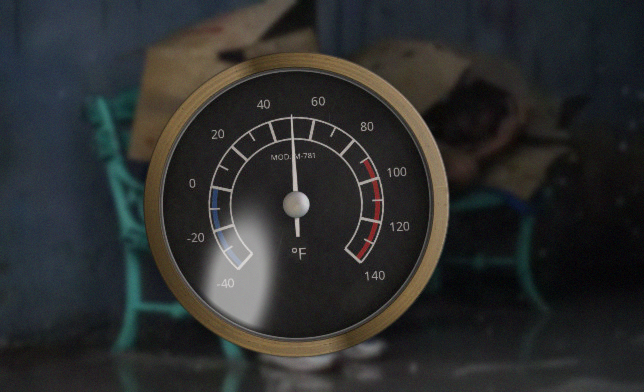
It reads 50 °F
